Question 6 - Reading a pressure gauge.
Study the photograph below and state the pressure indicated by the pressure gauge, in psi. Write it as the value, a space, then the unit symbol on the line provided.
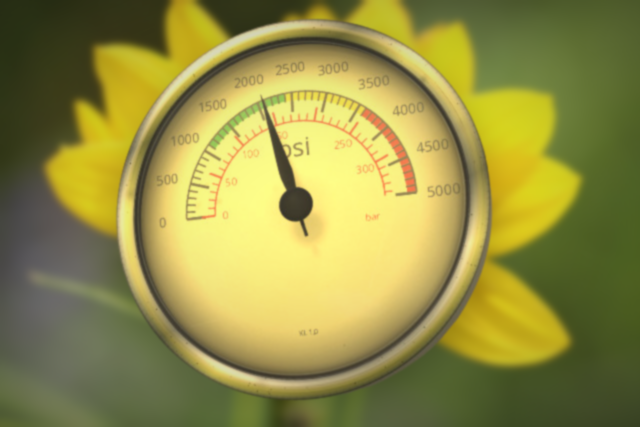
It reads 2100 psi
